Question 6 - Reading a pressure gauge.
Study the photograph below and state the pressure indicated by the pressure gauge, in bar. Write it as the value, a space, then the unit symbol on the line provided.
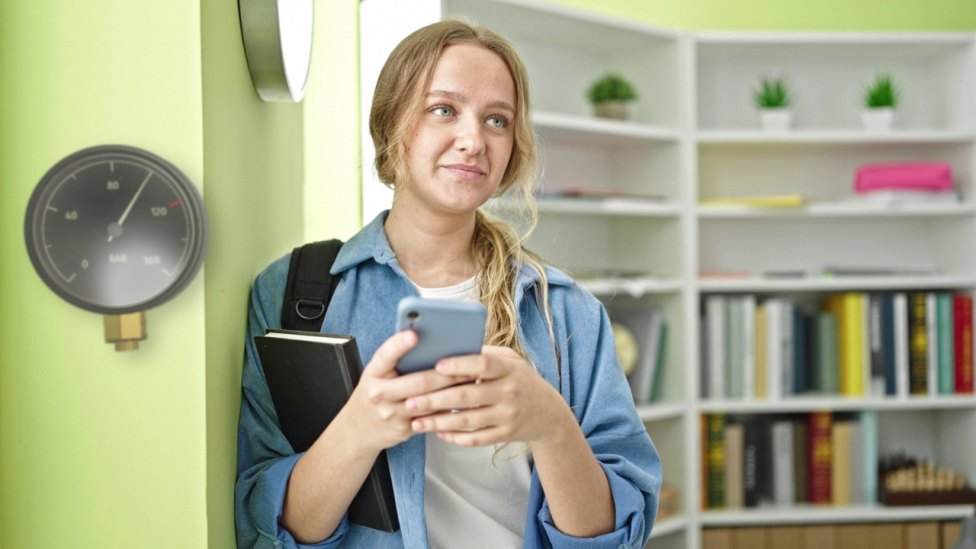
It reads 100 bar
